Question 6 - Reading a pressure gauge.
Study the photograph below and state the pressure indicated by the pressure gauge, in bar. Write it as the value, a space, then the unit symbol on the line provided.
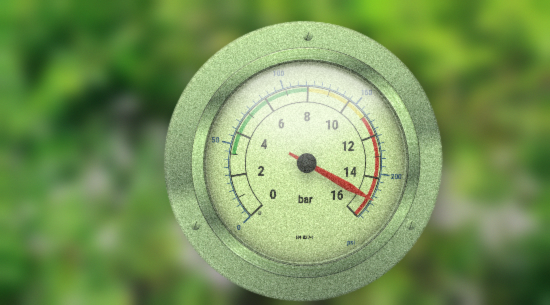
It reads 15 bar
